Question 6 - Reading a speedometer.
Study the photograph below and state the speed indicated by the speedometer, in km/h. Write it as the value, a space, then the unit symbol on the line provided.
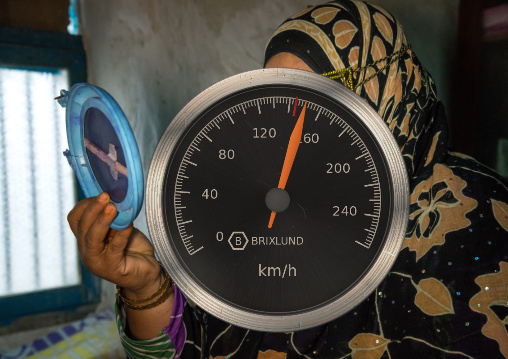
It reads 150 km/h
